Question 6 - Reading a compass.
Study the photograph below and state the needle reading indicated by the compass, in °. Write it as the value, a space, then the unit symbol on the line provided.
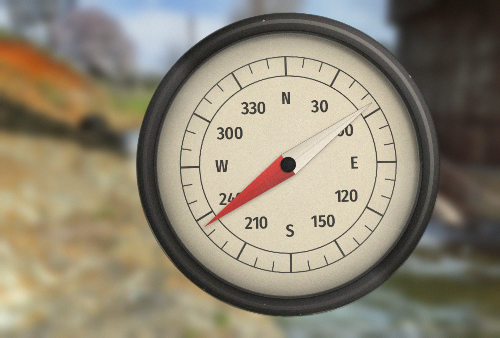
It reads 235 °
